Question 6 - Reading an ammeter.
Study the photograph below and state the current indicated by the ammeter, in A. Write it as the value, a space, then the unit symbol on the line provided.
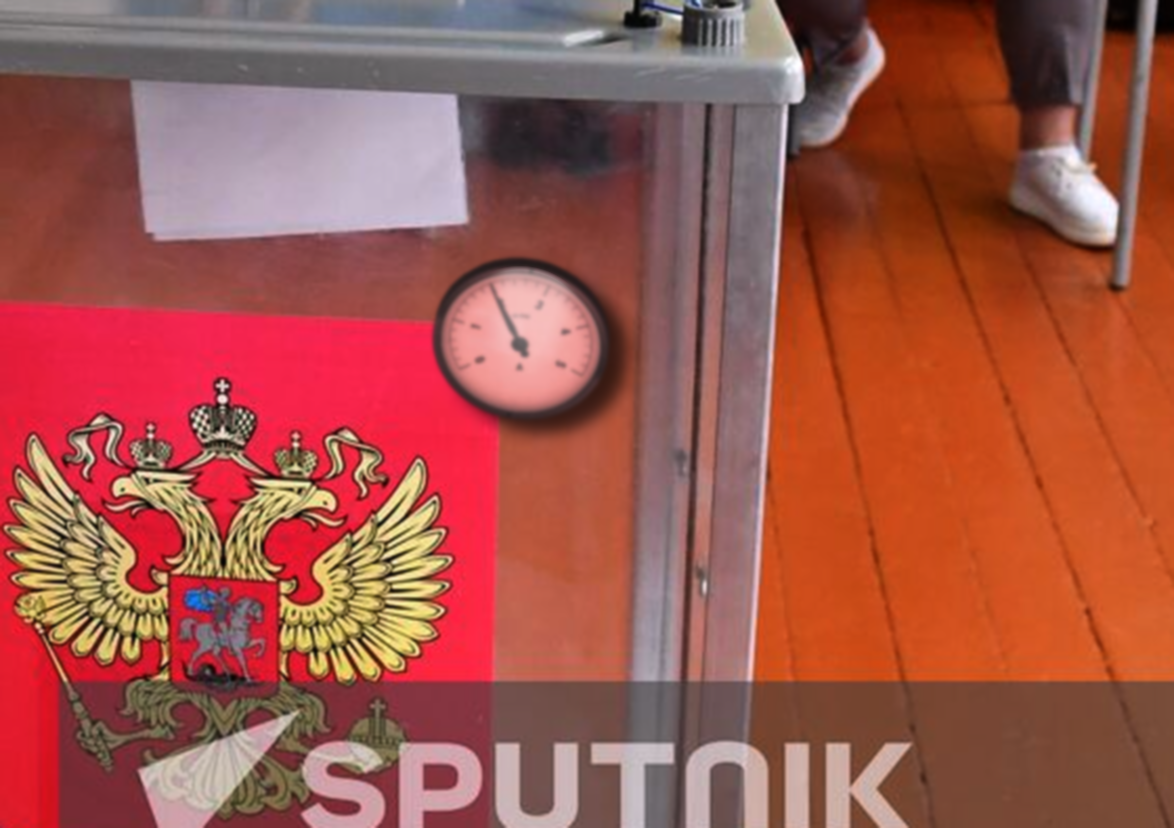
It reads 2 A
